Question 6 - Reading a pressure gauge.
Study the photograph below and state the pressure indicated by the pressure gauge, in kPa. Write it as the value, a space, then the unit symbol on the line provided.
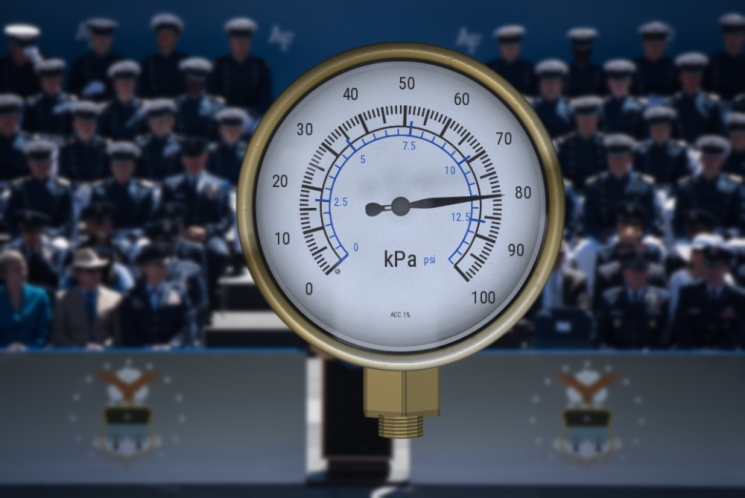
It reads 80 kPa
